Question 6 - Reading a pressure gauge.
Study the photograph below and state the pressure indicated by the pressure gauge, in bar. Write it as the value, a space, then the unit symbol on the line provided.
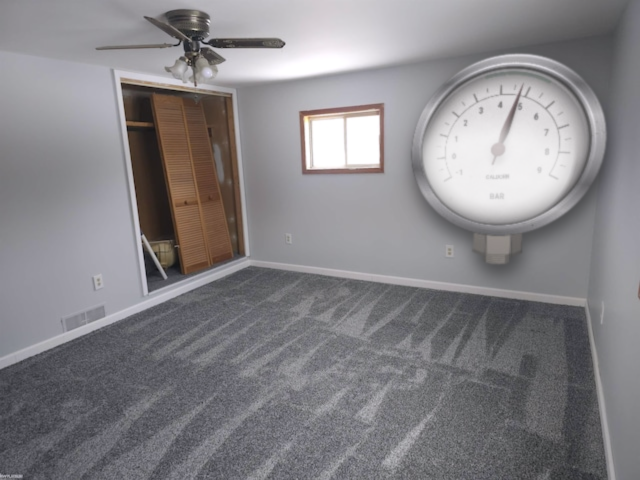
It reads 4.75 bar
